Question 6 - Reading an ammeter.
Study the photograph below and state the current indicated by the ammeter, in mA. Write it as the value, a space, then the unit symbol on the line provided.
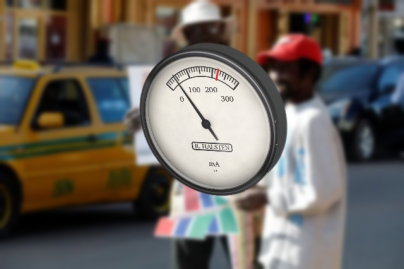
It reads 50 mA
